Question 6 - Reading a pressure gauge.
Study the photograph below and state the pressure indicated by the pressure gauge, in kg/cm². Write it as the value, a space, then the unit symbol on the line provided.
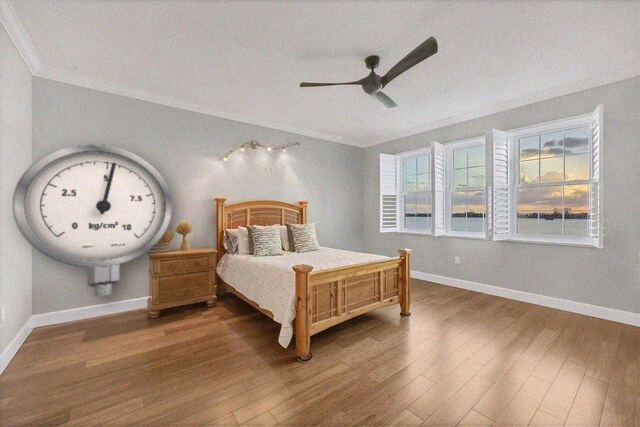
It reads 5.25 kg/cm²
